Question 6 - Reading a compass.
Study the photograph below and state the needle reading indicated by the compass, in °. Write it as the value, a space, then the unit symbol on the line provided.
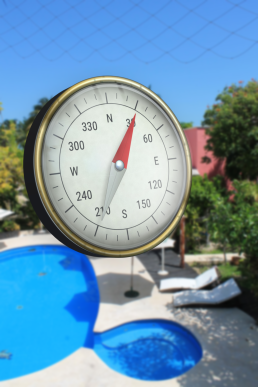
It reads 30 °
